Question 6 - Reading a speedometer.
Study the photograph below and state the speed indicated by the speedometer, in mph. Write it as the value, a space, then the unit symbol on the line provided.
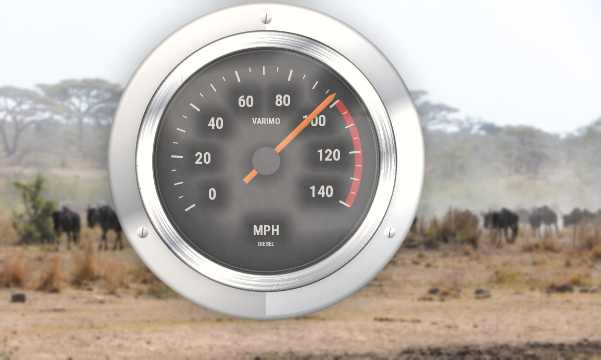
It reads 97.5 mph
